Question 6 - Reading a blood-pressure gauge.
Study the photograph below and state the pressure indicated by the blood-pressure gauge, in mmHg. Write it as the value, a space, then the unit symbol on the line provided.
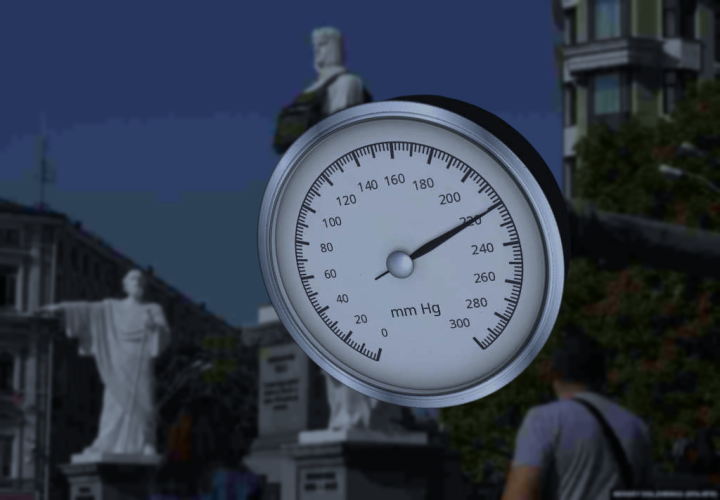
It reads 220 mmHg
